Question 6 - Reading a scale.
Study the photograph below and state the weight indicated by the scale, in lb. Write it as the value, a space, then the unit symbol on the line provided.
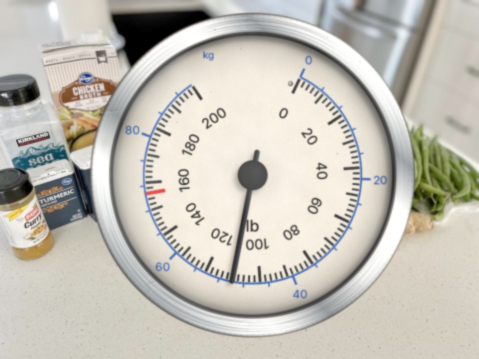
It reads 110 lb
